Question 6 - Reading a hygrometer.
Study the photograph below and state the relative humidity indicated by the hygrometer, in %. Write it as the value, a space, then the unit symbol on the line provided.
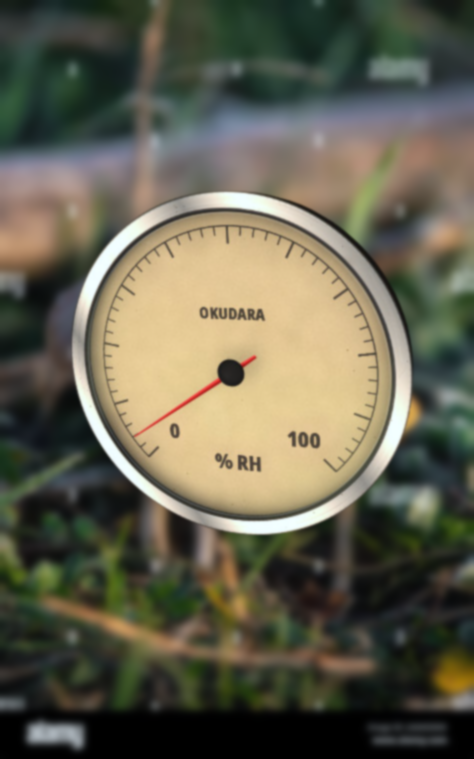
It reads 4 %
